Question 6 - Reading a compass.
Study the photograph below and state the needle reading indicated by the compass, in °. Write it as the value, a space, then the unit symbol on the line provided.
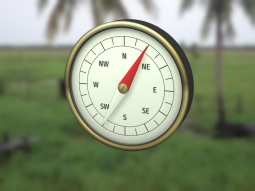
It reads 30 °
